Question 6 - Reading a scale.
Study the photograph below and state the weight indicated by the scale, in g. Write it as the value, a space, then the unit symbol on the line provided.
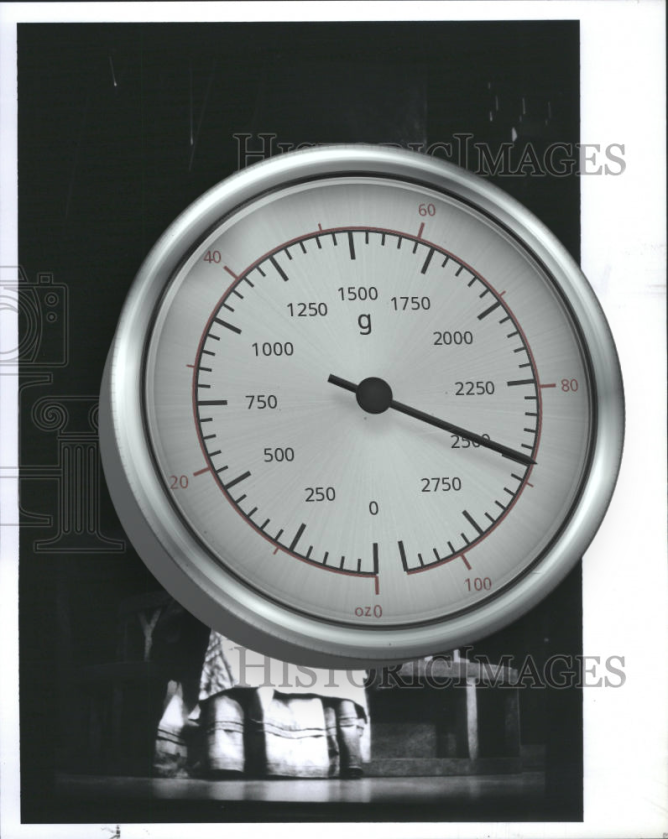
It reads 2500 g
